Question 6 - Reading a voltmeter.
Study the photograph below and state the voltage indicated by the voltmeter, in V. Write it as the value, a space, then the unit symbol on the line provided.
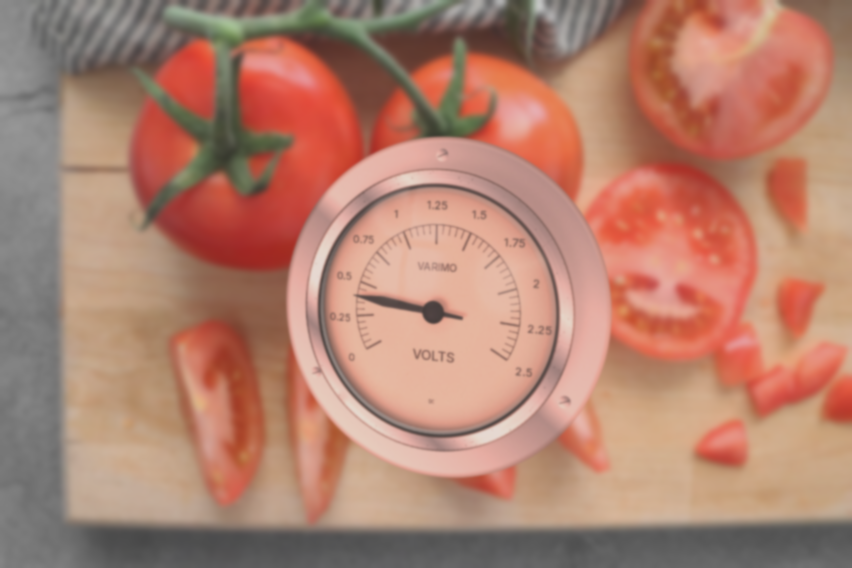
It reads 0.4 V
